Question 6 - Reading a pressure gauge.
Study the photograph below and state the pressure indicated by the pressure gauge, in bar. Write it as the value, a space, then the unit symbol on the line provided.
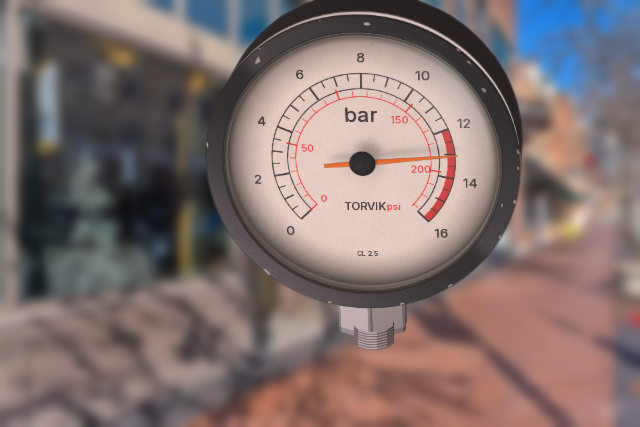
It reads 13 bar
